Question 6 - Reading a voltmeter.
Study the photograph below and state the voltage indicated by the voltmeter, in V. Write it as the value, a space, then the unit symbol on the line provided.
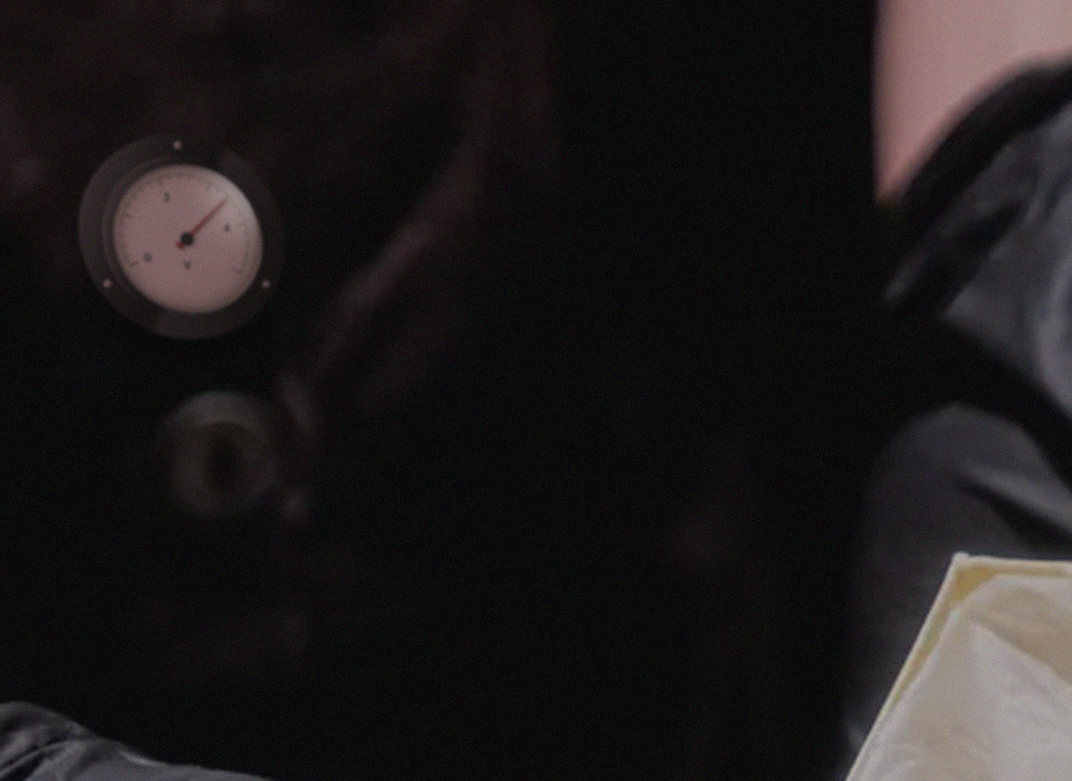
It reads 3.4 V
